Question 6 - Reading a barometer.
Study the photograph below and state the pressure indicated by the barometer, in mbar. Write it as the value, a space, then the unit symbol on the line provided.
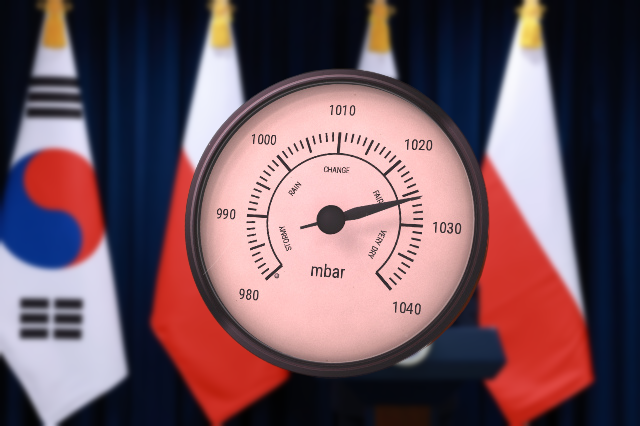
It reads 1026 mbar
